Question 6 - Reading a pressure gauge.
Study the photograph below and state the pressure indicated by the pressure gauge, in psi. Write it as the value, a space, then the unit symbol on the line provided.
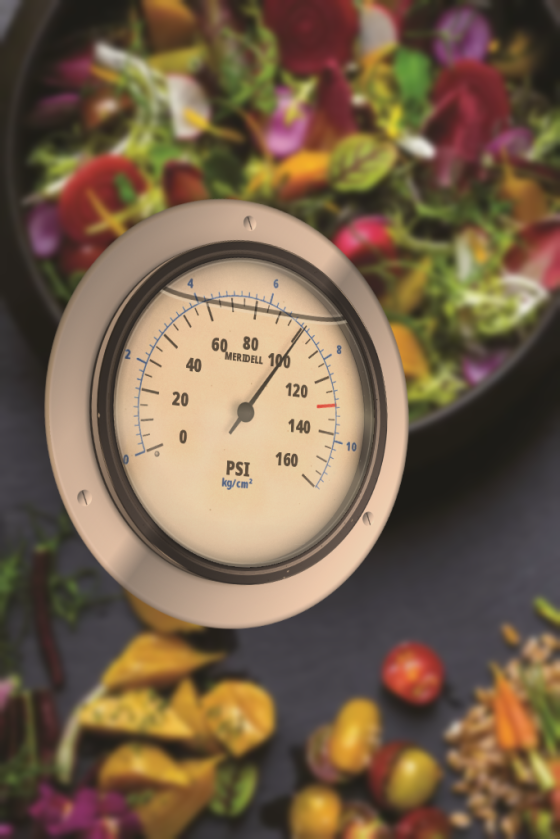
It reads 100 psi
